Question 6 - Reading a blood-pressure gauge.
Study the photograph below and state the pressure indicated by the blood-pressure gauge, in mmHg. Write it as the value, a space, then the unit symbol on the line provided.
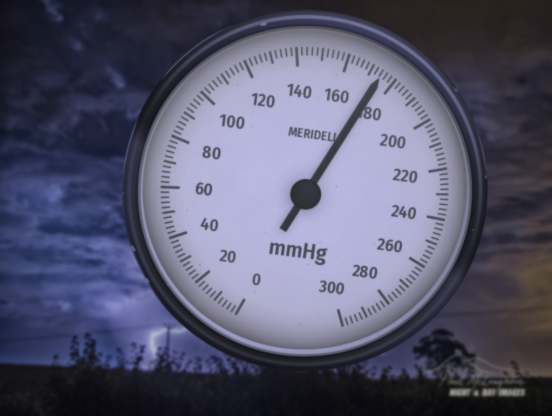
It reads 174 mmHg
